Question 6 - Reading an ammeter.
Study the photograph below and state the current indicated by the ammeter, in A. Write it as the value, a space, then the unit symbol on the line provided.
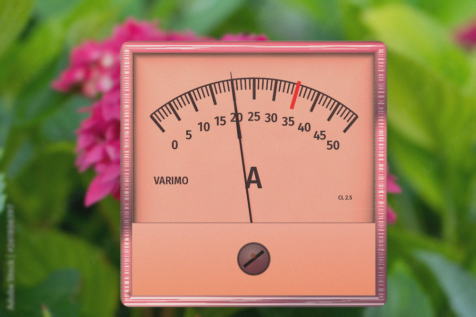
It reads 20 A
